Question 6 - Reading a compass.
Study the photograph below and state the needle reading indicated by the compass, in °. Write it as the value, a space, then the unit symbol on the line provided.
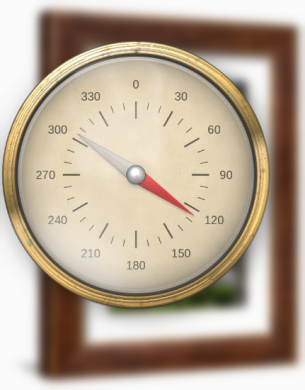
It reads 125 °
